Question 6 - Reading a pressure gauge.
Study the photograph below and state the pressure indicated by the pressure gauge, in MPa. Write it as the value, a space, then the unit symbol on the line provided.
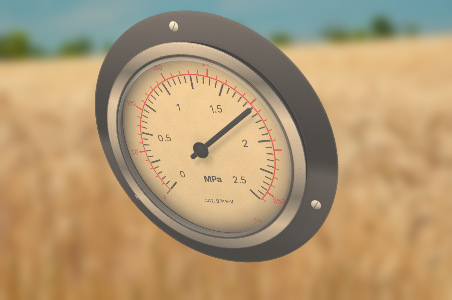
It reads 1.75 MPa
